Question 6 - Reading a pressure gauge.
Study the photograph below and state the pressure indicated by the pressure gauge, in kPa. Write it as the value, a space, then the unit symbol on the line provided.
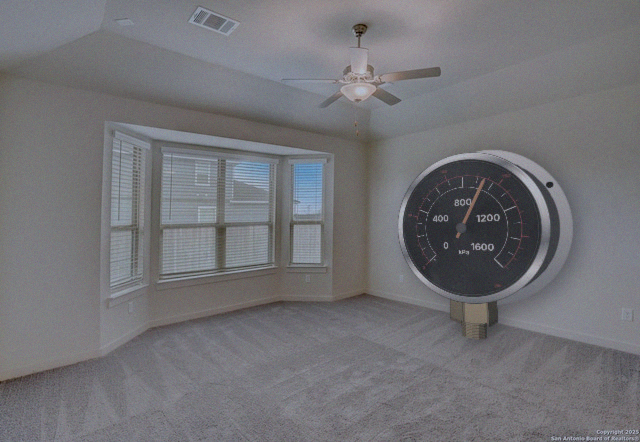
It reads 950 kPa
